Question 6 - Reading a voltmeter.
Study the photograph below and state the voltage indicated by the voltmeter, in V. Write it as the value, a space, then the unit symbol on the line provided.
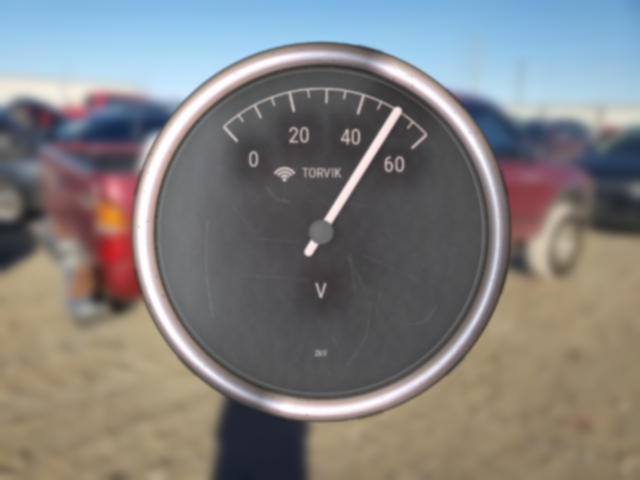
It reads 50 V
